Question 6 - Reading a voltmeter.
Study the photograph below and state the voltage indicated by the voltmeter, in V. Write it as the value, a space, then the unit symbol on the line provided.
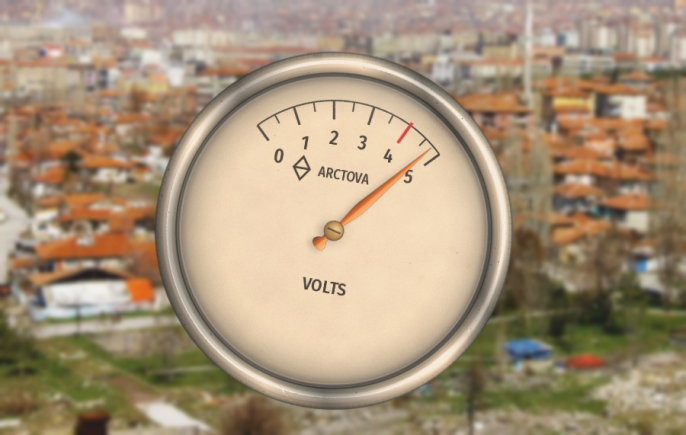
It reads 4.75 V
